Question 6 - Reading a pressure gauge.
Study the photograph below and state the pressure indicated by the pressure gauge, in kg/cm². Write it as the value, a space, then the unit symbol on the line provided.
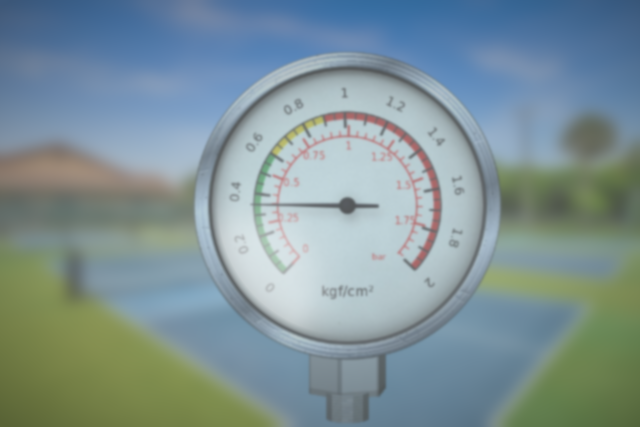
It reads 0.35 kg/cm²
